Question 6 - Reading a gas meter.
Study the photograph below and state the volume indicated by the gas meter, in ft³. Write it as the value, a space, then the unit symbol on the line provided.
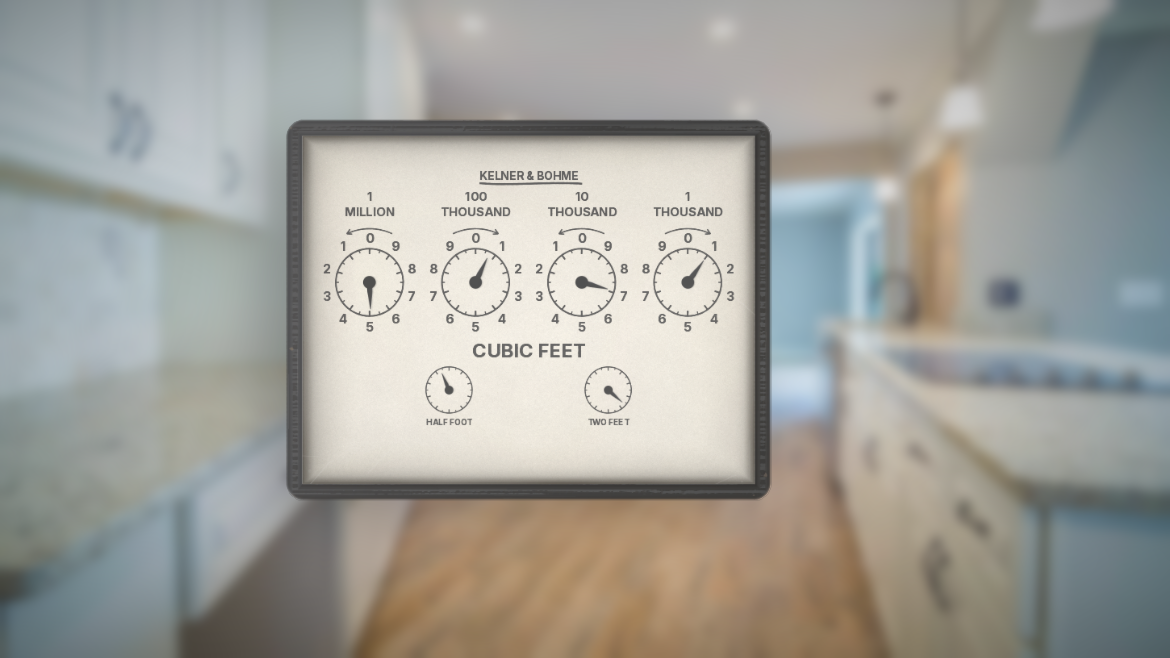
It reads 507100 ft³
